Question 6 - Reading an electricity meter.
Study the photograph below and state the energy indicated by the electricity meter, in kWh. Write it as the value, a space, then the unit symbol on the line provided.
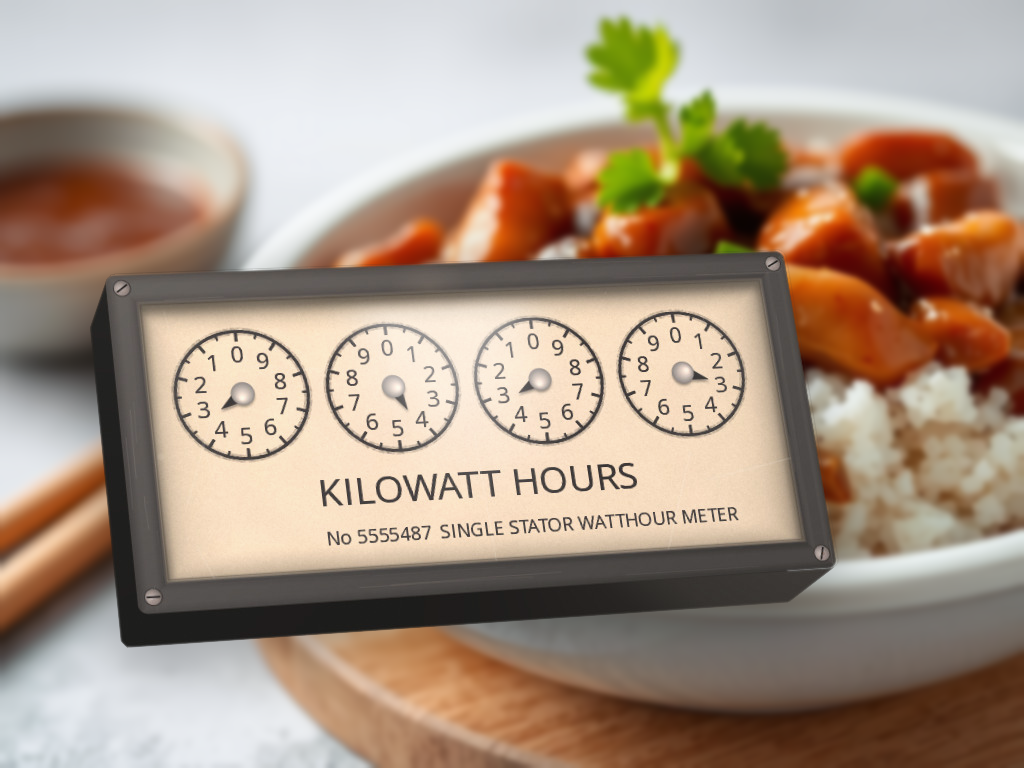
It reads 3433 kWh
